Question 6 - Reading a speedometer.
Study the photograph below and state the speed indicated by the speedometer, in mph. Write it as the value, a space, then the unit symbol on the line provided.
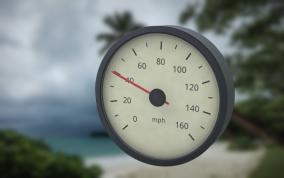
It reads 40 mph
